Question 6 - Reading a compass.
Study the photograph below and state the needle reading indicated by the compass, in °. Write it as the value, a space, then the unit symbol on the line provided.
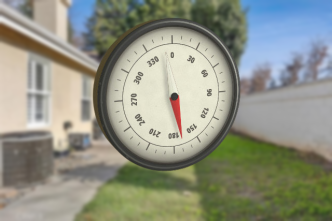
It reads 170 °
